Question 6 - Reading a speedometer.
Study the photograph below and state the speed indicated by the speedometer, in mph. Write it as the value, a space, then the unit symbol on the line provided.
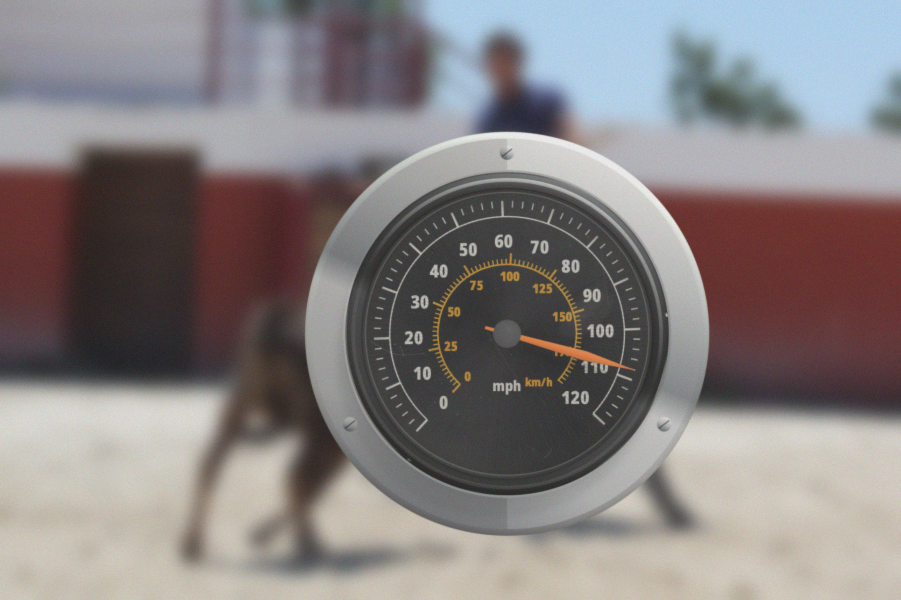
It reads 108 mph
